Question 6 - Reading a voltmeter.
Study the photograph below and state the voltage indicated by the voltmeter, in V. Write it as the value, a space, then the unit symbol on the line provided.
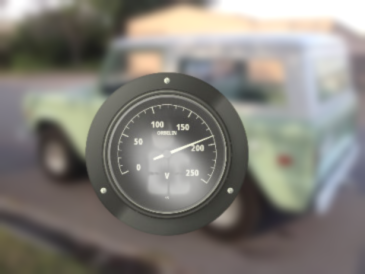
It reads 190 V
